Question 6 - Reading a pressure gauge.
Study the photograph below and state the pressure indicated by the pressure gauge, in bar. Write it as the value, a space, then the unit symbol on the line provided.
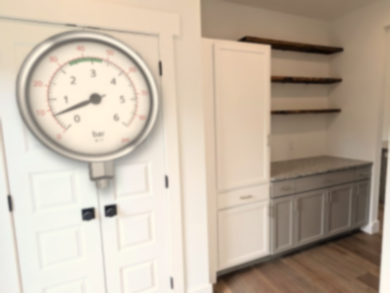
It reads 0.5 bar
